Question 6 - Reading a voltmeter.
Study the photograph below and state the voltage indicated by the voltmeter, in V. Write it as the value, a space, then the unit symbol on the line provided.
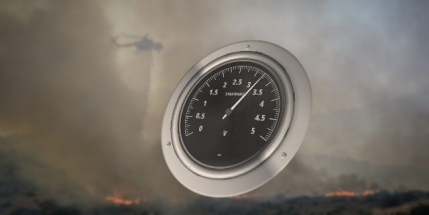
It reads 3.25 V
